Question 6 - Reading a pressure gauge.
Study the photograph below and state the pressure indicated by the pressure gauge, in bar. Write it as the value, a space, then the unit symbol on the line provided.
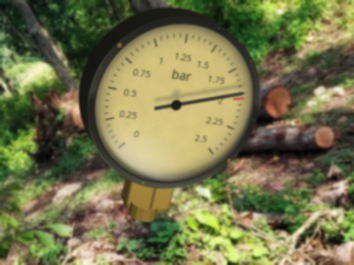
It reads 1.95 bar
